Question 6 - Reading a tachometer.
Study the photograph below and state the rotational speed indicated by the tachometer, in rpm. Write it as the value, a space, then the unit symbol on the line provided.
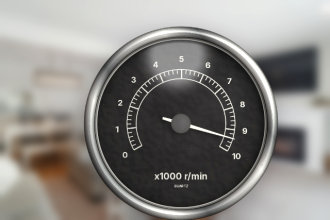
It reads 9400 rpm
